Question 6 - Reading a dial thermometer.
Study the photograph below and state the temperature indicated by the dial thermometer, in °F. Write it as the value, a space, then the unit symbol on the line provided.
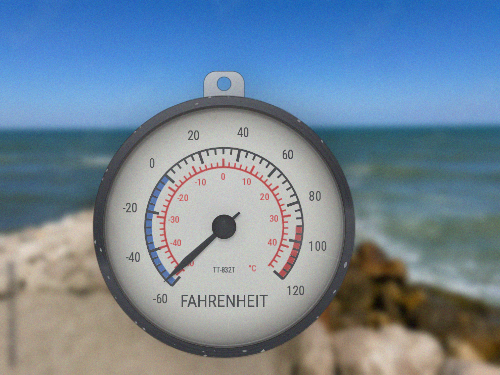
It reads -56 °F
